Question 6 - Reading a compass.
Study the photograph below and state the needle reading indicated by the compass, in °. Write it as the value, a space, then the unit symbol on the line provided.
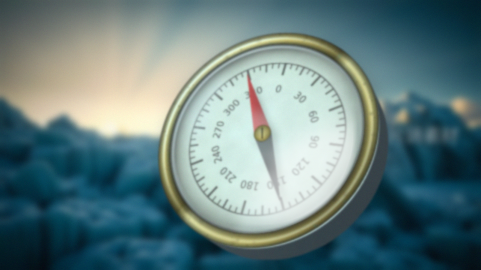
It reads 330 °
